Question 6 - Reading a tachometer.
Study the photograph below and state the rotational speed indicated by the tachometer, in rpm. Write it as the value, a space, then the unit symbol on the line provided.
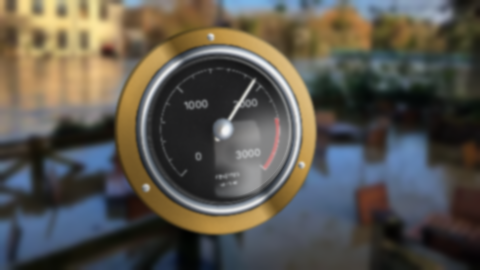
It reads 1900 rpm
